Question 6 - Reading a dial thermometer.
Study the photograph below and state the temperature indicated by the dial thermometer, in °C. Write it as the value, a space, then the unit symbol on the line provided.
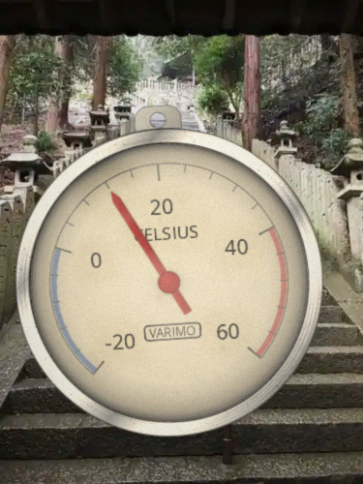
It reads 12 °C
